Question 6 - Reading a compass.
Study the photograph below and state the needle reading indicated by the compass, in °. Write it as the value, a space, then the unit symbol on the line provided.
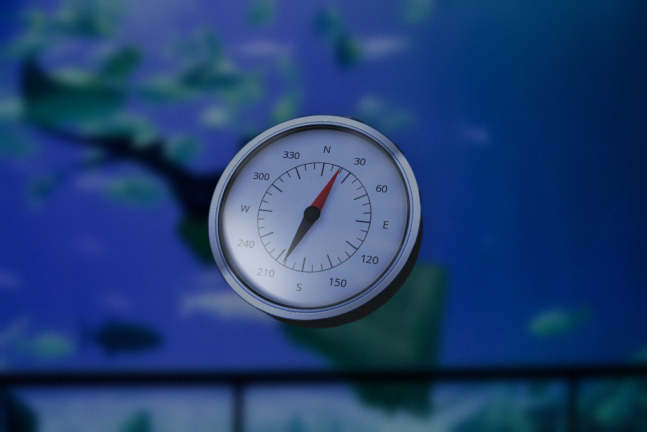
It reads 20 °
